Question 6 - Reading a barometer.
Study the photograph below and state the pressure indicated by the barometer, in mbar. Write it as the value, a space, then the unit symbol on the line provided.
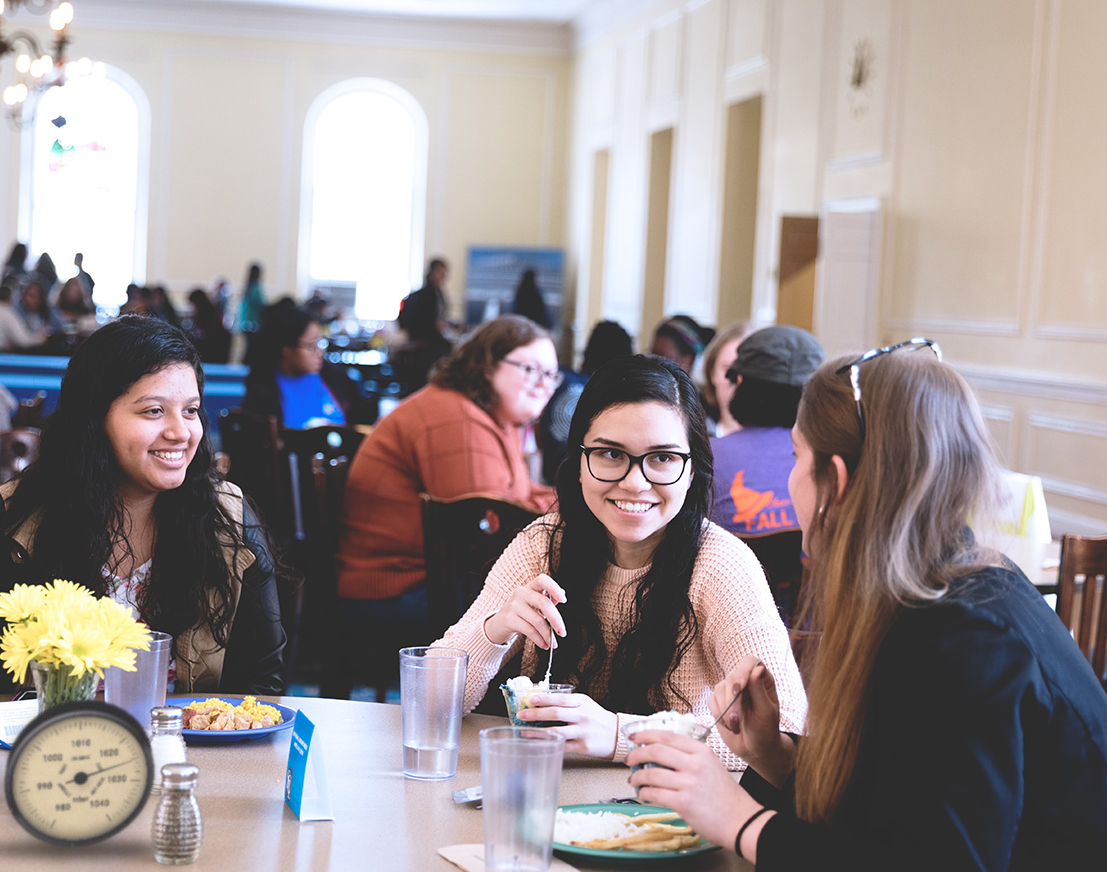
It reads 1025 mbar
